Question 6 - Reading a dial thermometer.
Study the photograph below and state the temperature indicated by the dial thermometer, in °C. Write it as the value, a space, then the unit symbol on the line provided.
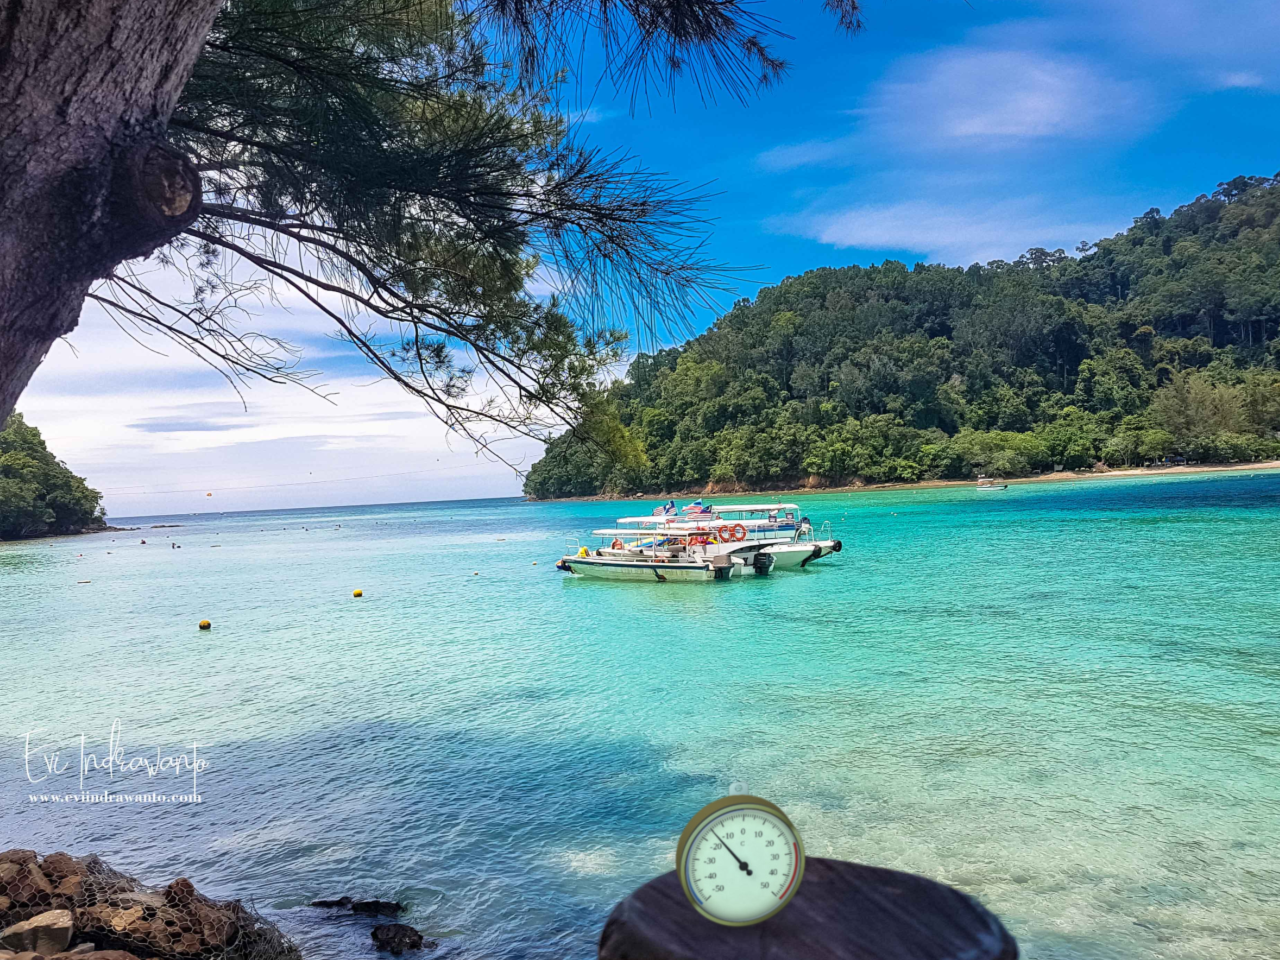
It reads -15 °C
